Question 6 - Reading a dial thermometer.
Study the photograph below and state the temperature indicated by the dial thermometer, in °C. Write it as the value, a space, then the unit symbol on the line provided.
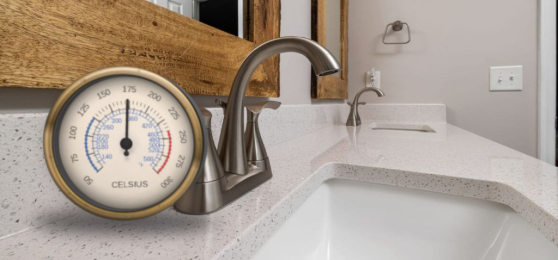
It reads 175 °C
